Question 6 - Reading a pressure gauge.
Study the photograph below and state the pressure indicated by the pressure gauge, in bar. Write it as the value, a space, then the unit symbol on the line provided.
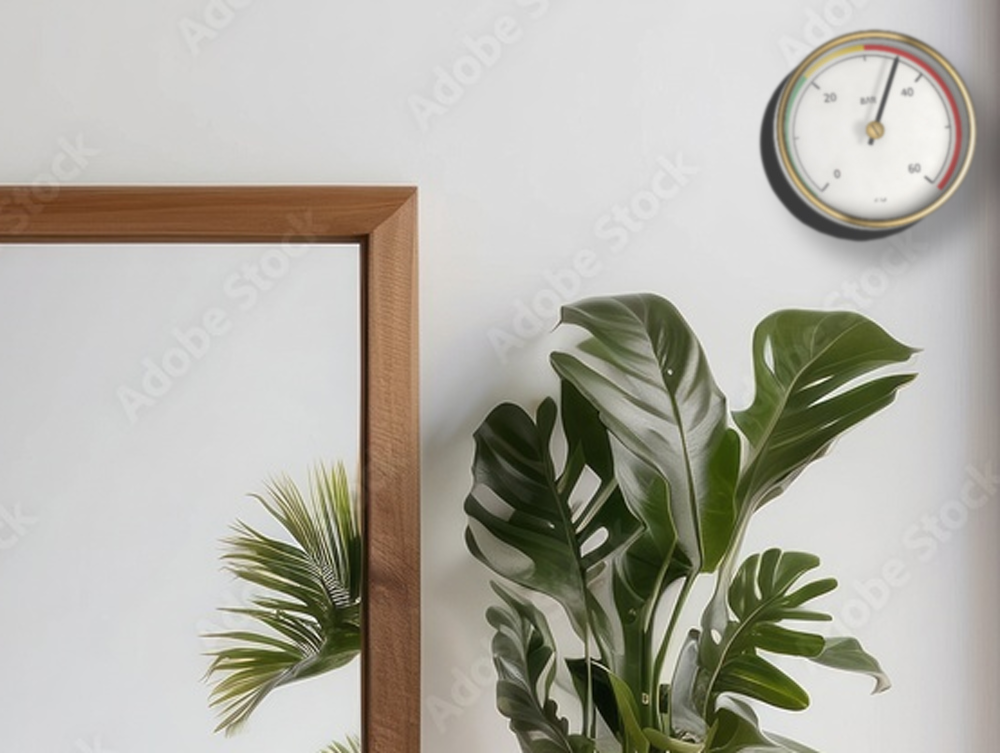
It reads 35 bar
